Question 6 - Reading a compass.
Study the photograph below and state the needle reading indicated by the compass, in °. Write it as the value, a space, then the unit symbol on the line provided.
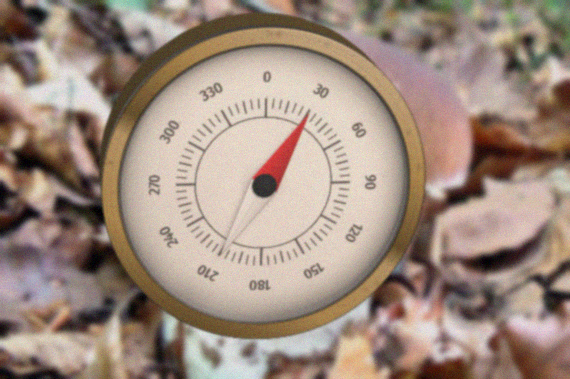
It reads 30 °
